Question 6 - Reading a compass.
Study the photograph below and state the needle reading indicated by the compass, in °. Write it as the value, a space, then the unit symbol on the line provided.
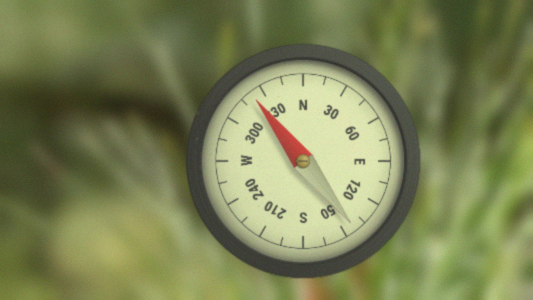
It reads 322.5 °
